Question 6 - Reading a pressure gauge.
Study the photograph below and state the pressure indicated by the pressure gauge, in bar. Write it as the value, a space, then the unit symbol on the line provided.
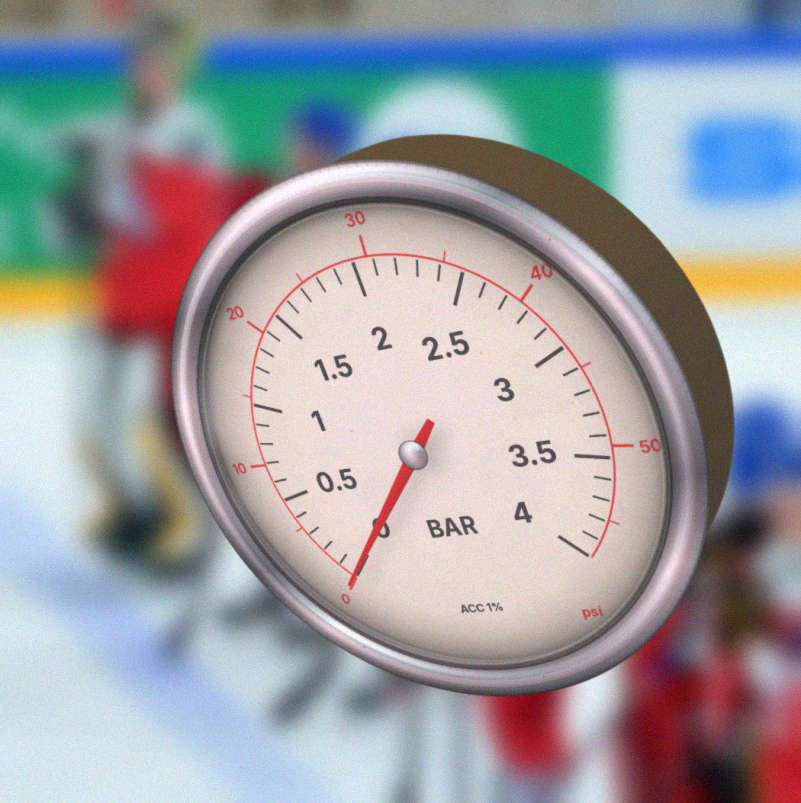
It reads 0 bar
